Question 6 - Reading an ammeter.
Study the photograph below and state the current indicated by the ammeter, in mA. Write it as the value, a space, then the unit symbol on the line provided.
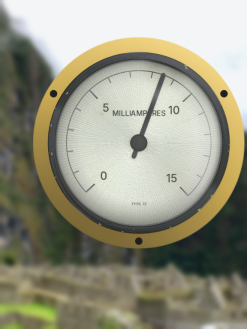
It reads 8.5 mA
